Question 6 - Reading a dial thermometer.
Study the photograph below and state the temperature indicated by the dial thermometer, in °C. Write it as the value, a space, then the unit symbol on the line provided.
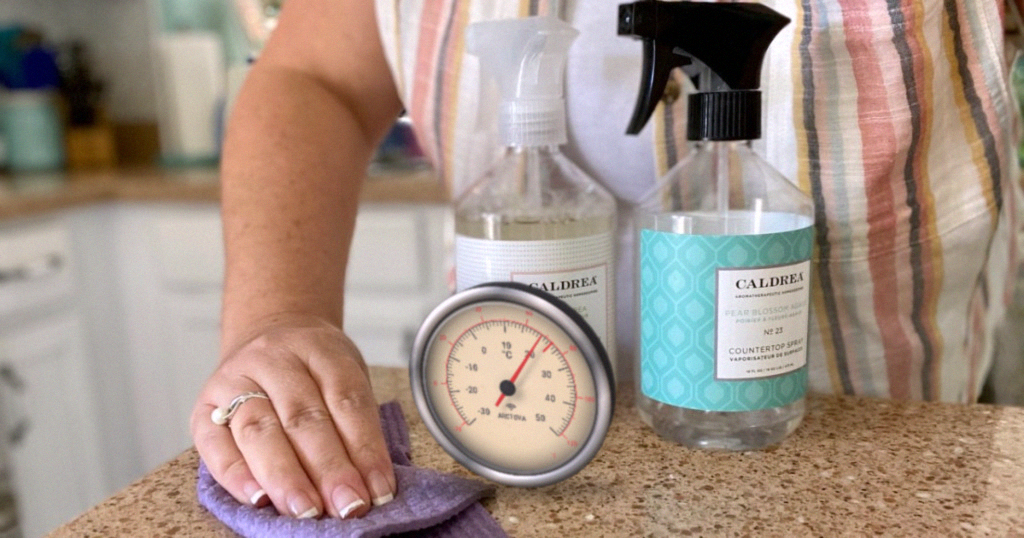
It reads 20 °C
